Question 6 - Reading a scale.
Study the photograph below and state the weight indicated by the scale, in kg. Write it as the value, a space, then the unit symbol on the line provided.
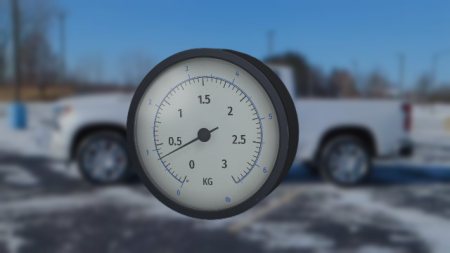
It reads 0.35 kg
